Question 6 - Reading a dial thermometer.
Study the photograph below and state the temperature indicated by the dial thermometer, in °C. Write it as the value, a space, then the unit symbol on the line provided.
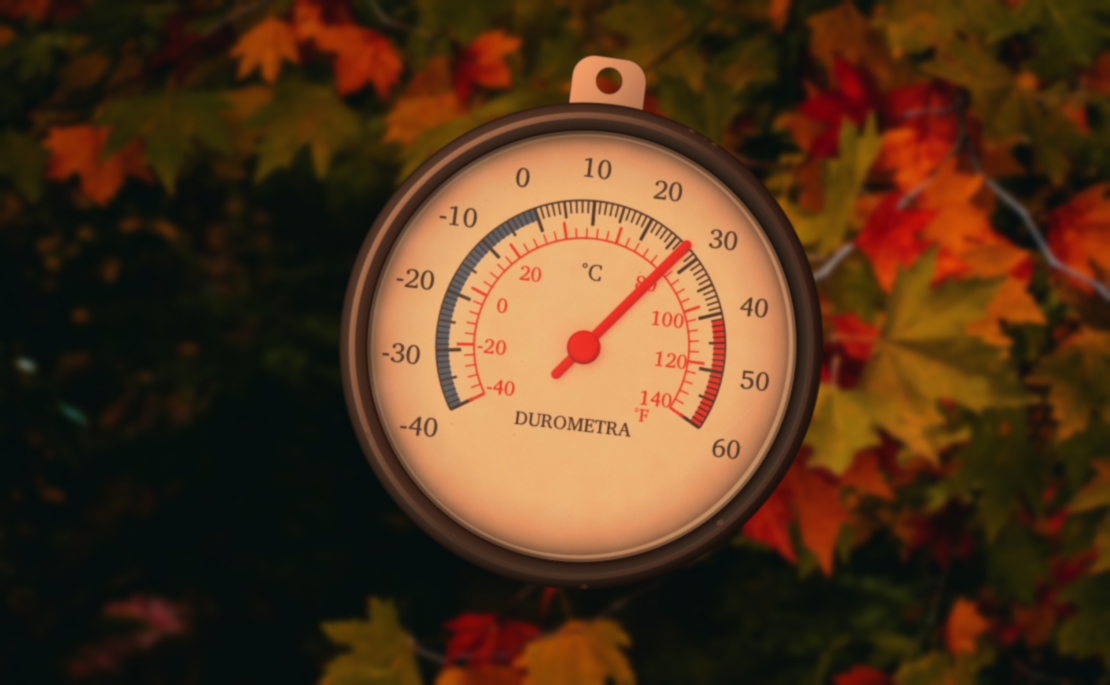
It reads 27 °C
